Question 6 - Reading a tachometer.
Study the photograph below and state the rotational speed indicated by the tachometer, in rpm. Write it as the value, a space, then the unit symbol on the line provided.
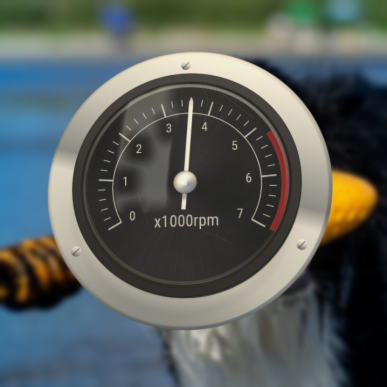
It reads 3600 rpm
